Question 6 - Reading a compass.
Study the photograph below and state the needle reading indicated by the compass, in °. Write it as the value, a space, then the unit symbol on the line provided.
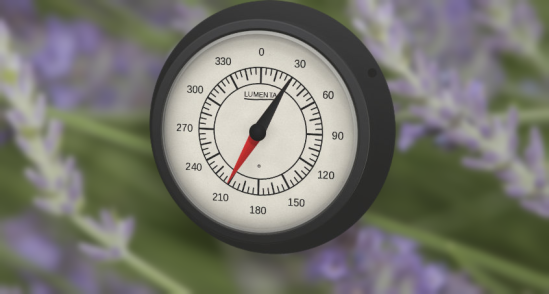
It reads 210 °
